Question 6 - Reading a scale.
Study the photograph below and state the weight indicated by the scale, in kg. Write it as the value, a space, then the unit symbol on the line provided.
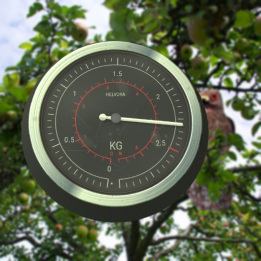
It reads 2.3 kg
